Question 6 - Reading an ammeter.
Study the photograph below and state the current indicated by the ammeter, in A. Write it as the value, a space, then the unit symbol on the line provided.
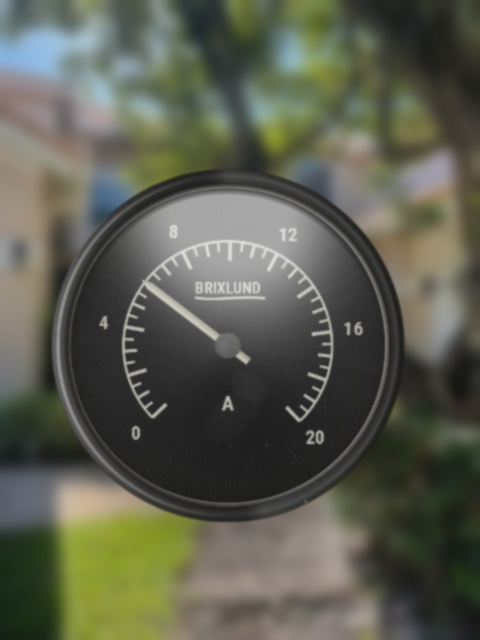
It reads 6 A
